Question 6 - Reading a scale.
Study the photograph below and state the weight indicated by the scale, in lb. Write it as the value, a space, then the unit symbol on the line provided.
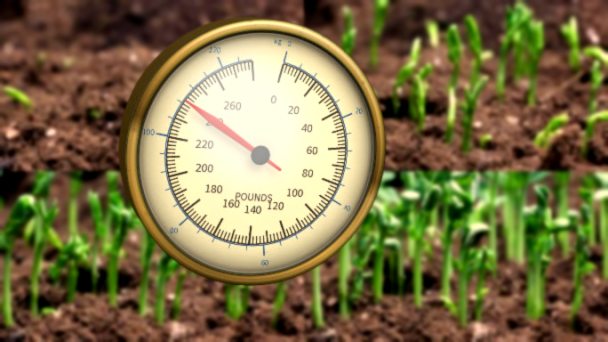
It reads 240 lb
